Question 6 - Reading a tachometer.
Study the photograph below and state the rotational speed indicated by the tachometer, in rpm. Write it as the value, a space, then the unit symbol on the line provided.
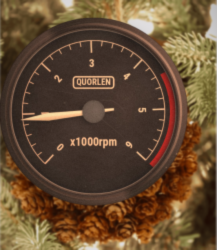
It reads 900 rpm
